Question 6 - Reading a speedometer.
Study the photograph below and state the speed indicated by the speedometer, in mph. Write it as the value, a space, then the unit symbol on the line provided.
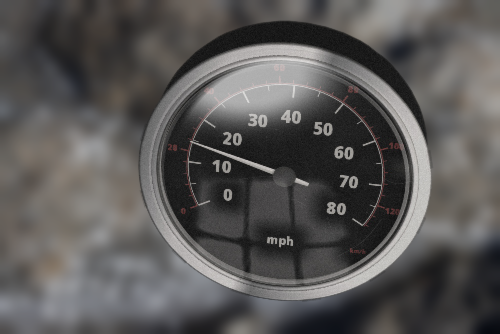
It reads 15 mph
